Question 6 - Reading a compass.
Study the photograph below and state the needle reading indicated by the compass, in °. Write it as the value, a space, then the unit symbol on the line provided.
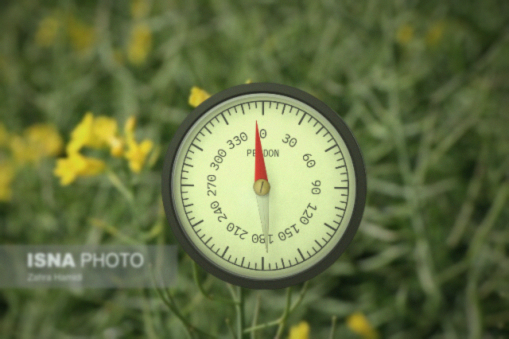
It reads 355 °
